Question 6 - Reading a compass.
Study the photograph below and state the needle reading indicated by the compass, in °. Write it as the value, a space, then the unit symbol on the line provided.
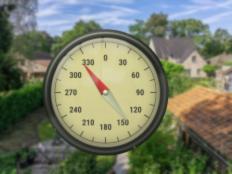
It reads 322.5 °
